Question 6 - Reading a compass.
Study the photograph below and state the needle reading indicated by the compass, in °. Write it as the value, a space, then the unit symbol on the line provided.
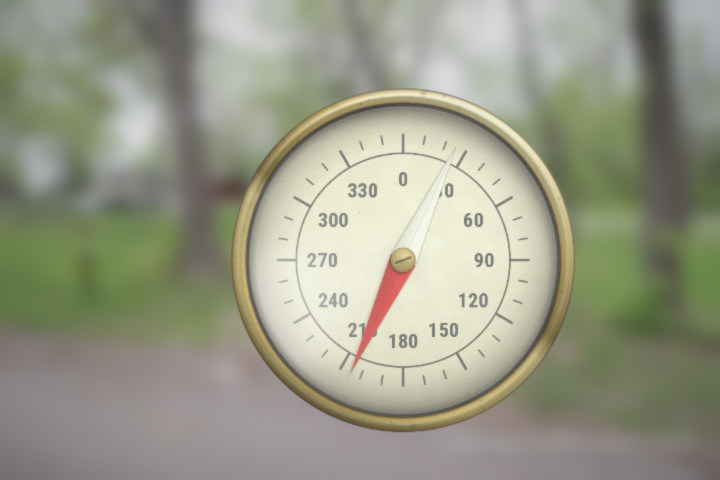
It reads 205 °
